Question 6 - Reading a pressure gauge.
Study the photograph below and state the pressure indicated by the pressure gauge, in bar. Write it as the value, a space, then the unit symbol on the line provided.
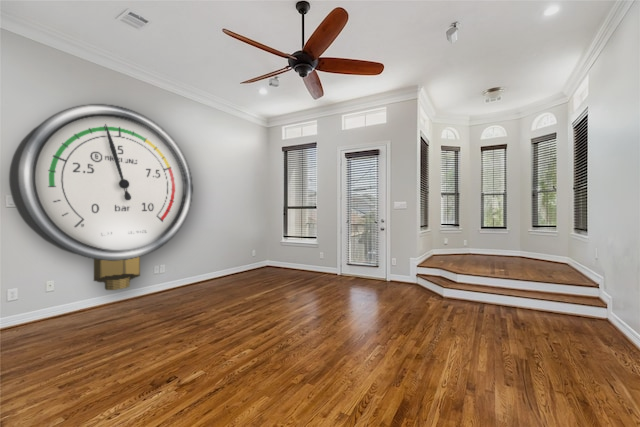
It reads 4.5 bar
